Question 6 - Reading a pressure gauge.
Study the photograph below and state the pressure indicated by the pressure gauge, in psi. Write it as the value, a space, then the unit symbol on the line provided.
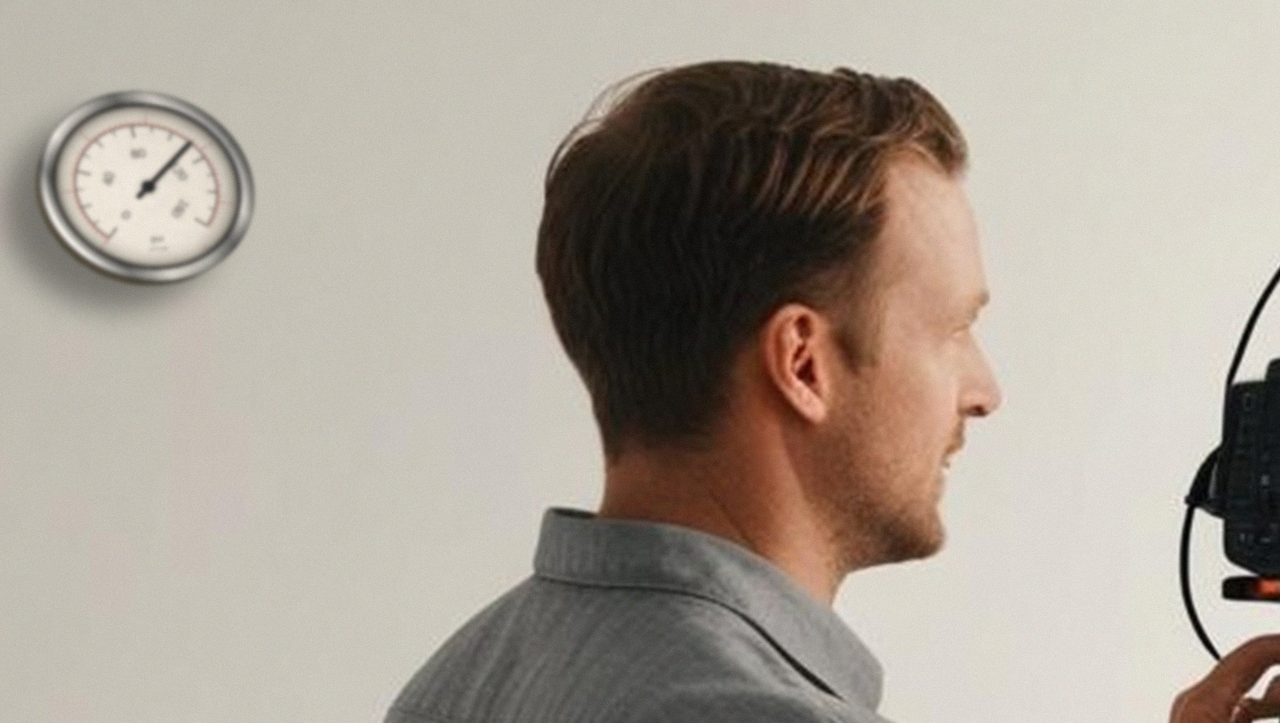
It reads 110 psi
